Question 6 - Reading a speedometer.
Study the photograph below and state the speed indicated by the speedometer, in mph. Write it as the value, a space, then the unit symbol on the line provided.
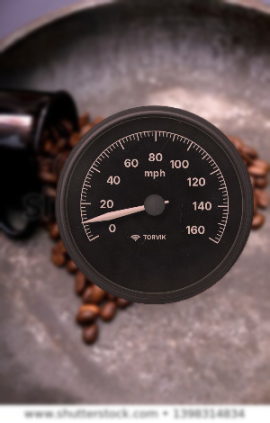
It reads 10 mph
